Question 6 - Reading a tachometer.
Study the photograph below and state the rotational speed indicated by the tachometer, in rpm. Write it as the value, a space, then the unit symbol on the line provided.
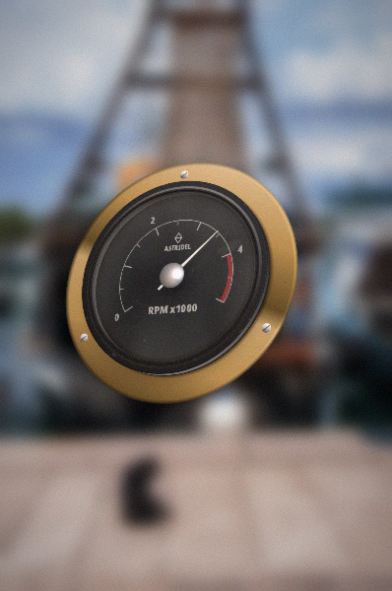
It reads 3500 rpm
